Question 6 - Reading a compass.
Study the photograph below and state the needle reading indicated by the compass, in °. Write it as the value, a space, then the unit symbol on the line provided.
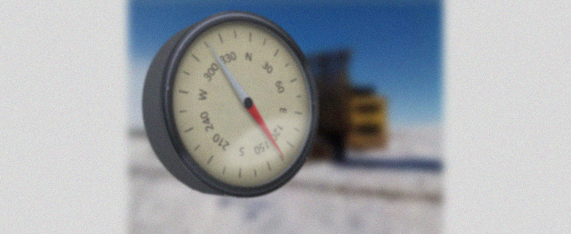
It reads 135 °
